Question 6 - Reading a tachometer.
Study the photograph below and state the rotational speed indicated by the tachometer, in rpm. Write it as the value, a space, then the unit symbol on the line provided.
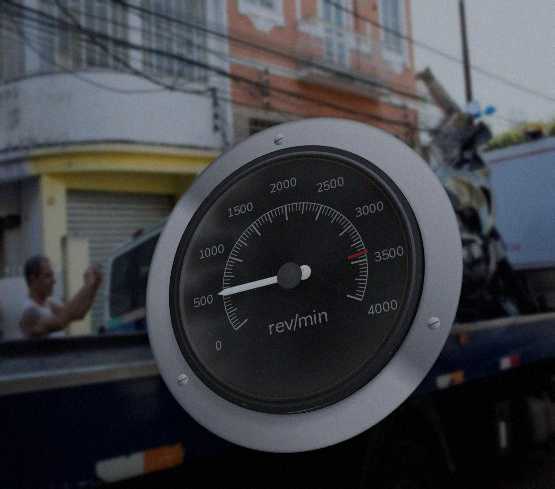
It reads 500 rpm
